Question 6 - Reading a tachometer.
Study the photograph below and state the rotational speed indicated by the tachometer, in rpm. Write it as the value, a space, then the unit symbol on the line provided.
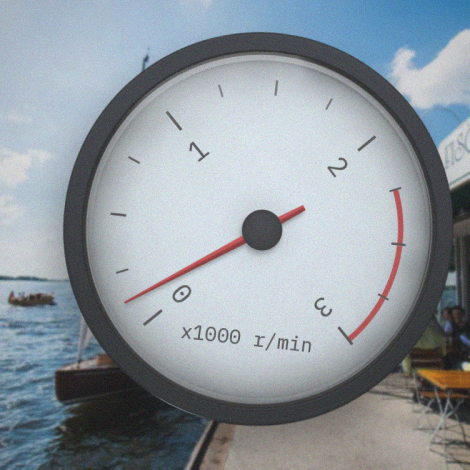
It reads 125 rpm
